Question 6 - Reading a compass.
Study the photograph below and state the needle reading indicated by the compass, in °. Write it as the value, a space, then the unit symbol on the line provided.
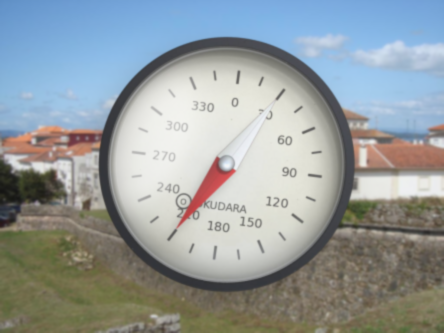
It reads 210 °
